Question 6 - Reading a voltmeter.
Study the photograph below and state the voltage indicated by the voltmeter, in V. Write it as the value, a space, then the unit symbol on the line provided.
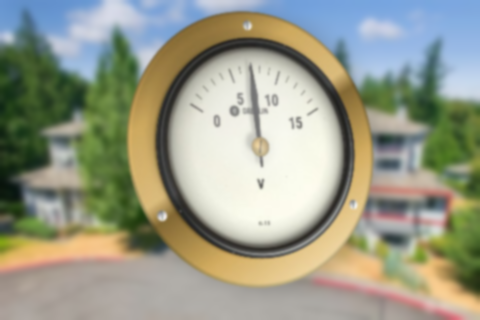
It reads 7 V
